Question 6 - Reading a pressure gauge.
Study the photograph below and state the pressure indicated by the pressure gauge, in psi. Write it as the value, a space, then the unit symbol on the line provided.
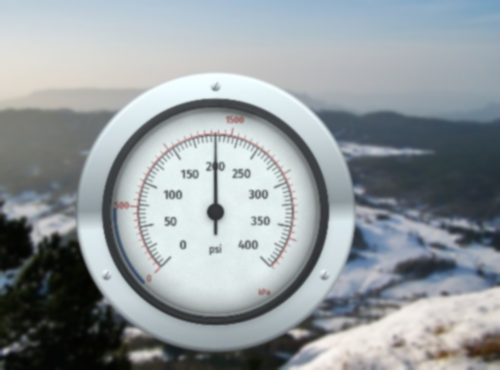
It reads 200 psi
